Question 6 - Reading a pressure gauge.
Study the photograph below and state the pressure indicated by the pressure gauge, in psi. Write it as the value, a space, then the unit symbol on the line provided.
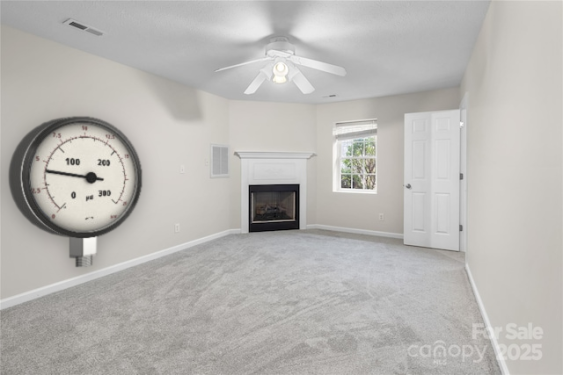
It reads 60 psi
